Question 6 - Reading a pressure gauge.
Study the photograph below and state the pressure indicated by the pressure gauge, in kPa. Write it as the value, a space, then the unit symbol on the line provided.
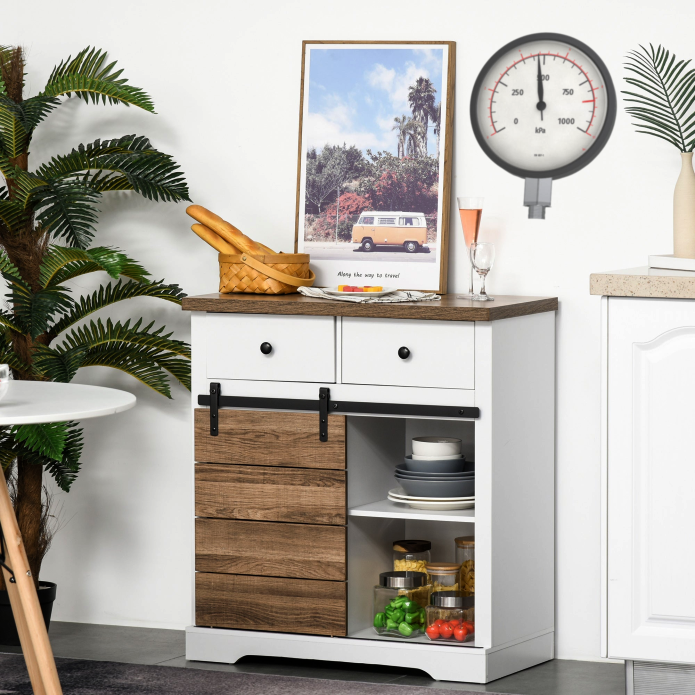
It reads 475 kPa
